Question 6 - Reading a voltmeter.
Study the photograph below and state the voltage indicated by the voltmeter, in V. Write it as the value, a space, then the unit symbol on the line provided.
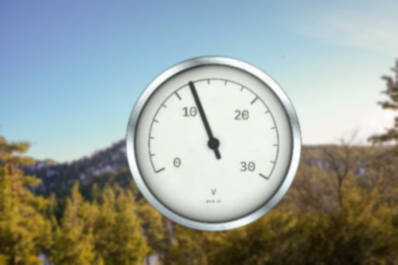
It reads 12 V
